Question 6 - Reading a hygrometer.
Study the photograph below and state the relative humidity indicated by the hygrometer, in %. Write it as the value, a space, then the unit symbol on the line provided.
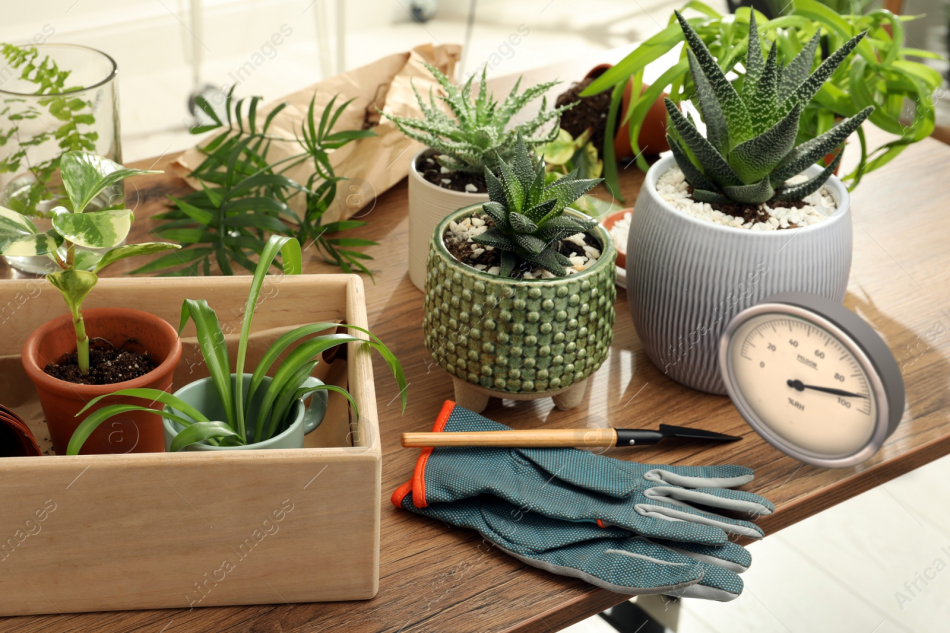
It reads 90 %
